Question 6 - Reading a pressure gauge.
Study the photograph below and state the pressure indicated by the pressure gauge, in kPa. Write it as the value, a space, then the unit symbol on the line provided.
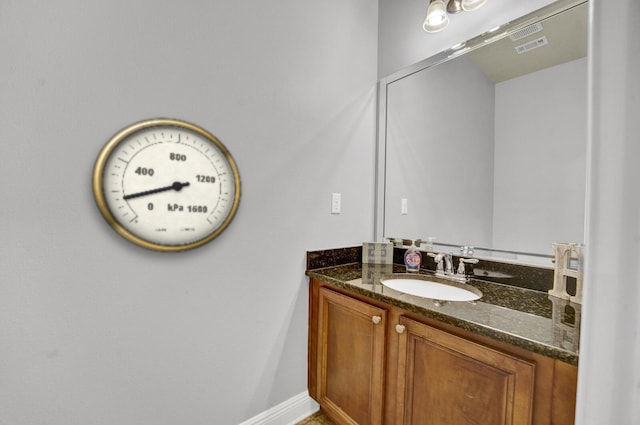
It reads 150 kPa
